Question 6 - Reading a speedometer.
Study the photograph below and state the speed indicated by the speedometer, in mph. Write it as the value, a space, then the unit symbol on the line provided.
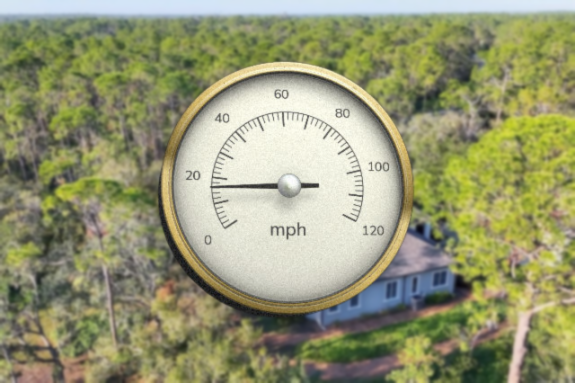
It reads 16 mph
